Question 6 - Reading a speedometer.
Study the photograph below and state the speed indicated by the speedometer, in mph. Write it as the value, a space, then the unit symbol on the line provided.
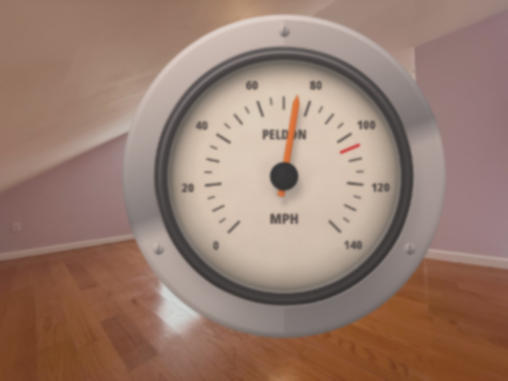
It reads 75 mph
